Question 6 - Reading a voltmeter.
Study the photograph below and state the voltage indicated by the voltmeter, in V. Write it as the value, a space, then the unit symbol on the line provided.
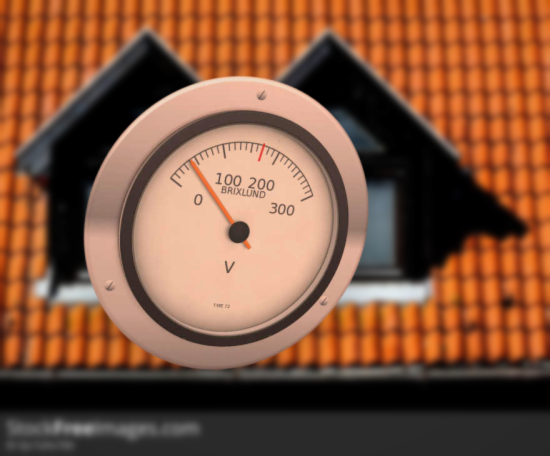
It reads 40 V
